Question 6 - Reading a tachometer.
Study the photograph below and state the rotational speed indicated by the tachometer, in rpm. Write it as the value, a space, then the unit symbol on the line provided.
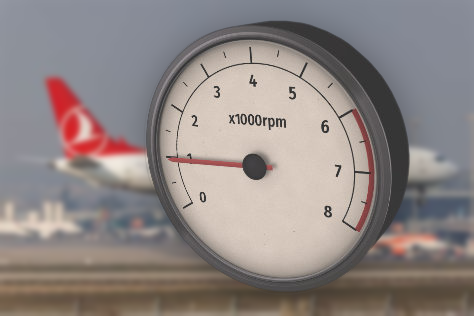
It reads 1000 rpm
